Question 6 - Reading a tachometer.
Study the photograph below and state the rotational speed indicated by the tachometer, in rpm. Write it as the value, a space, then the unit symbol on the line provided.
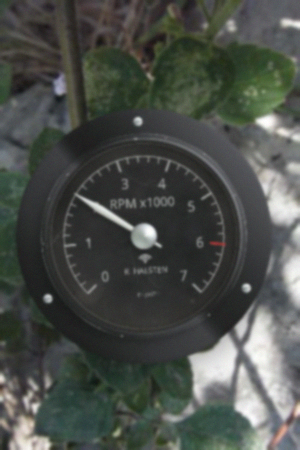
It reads 2000 rpm
